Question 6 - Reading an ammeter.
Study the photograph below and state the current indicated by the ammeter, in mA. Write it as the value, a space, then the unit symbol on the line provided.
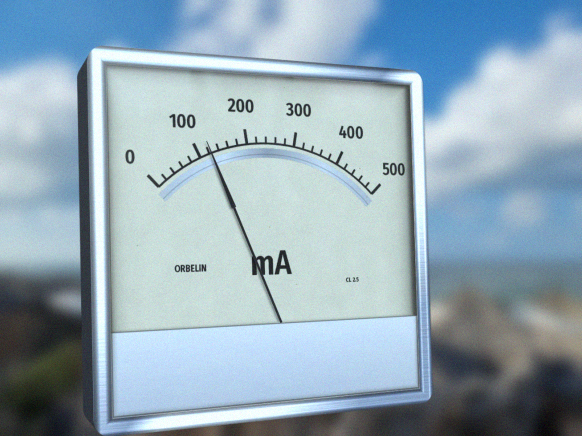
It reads 120 mA
